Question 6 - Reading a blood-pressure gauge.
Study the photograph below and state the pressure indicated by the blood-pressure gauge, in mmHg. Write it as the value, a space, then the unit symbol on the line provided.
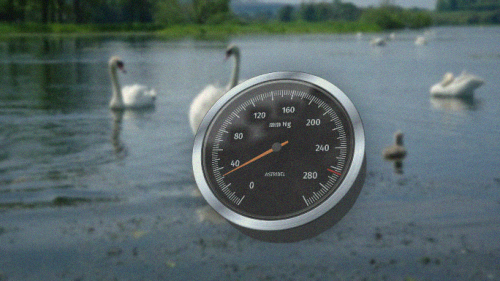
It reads 30 mmHg
